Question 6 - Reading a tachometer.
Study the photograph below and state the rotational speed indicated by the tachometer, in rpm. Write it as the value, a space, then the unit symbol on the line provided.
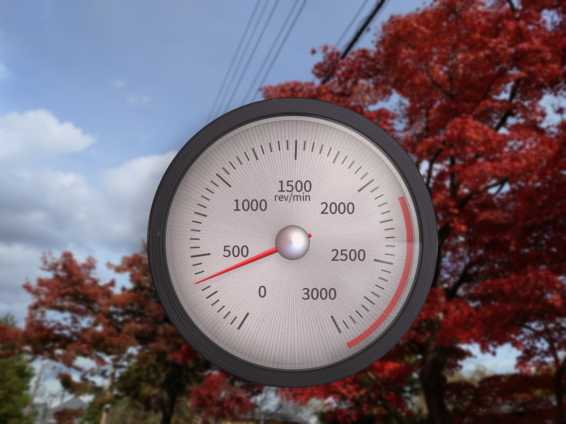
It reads 350 rpm
